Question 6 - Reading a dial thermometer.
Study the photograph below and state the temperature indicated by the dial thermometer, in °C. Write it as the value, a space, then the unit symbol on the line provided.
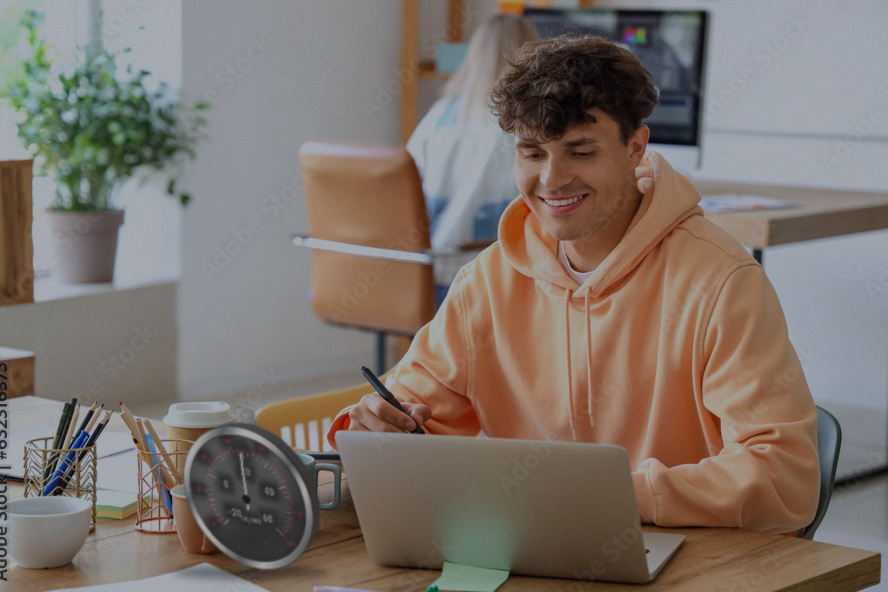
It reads 20 °C
